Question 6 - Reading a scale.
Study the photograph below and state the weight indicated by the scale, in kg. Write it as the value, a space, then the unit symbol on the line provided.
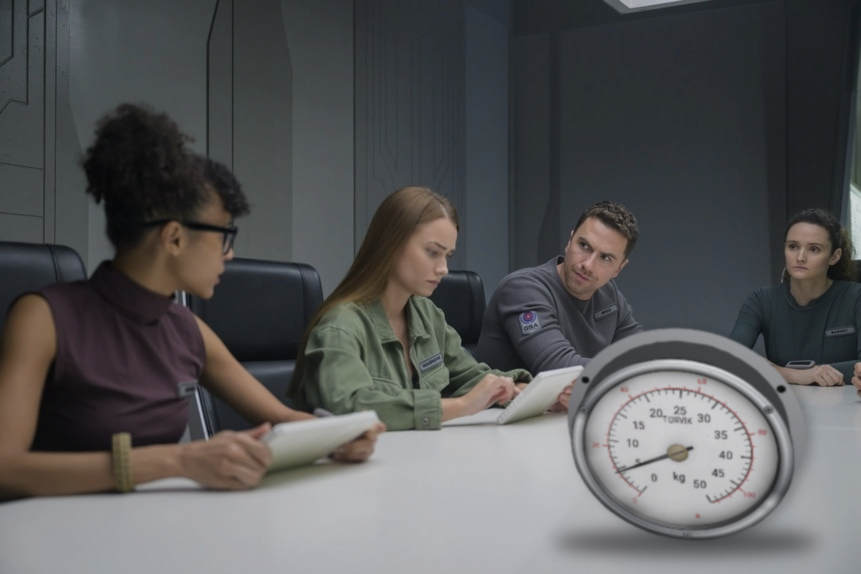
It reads 5 kg
